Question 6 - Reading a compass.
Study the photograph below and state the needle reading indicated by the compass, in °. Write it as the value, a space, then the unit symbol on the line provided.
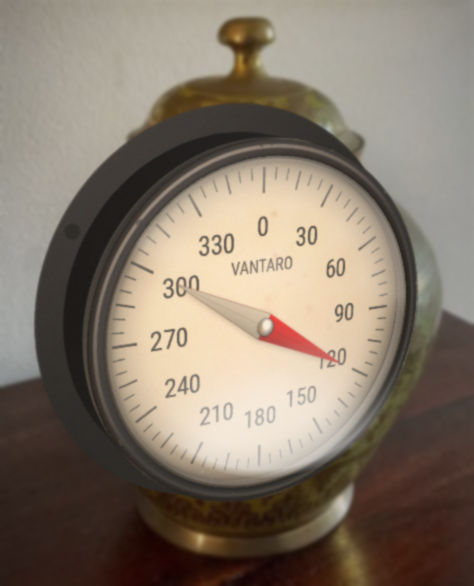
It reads 120 °
